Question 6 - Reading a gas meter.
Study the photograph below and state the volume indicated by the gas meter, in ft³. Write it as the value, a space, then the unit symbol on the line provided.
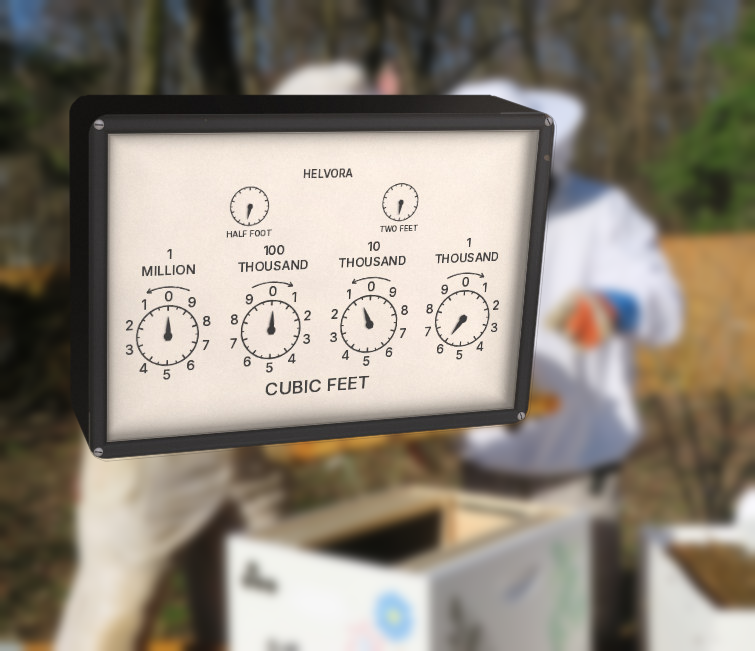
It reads 600 ft³
